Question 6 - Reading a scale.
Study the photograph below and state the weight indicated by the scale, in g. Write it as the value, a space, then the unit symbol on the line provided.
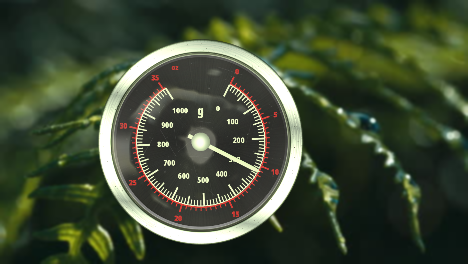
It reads 300 g
